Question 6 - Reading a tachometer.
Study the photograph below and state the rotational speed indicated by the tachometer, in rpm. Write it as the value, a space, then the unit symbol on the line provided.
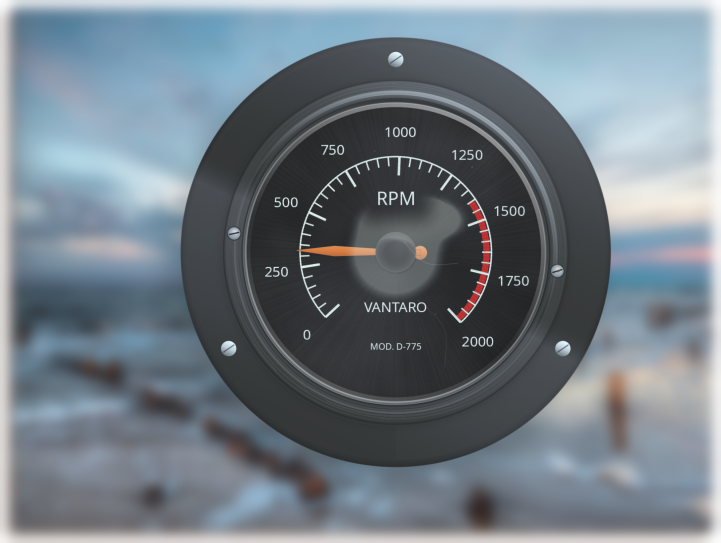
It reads 325 rpm
